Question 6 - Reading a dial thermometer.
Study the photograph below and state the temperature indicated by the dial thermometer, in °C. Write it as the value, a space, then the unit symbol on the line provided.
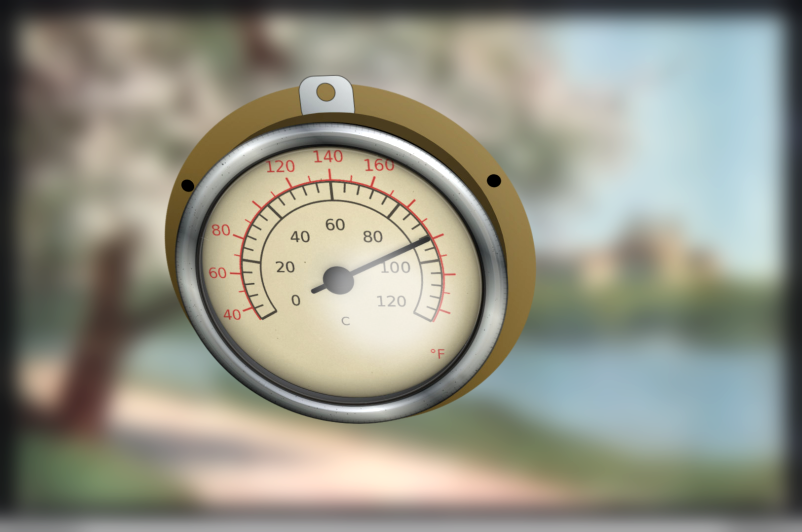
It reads 92 °C
